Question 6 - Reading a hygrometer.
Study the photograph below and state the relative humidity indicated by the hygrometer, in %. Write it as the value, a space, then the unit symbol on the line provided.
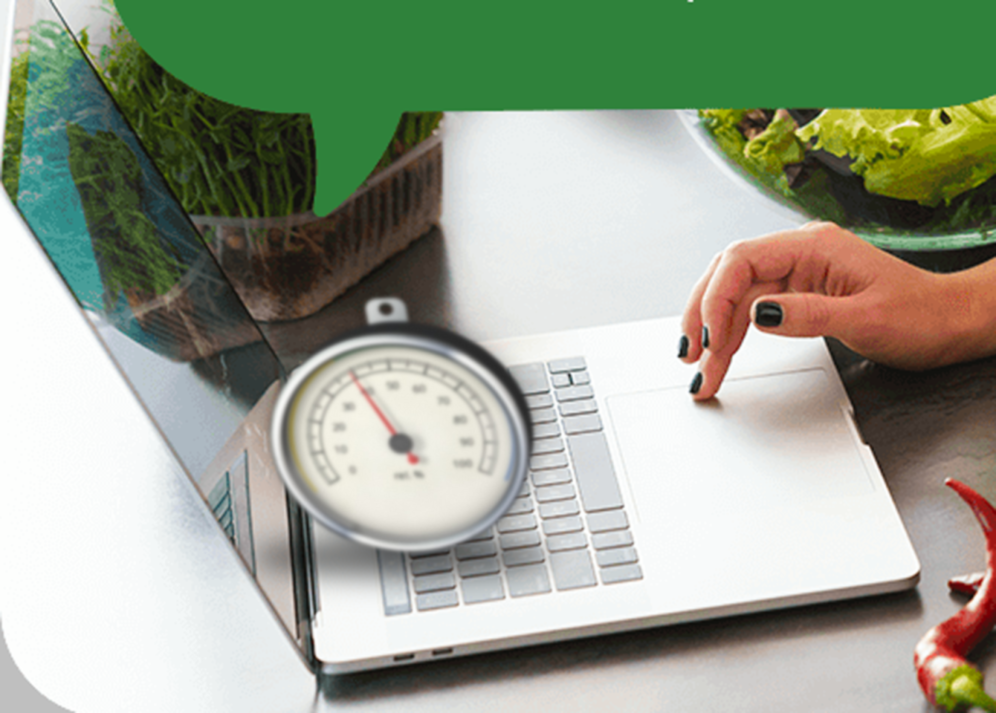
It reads 40 %
